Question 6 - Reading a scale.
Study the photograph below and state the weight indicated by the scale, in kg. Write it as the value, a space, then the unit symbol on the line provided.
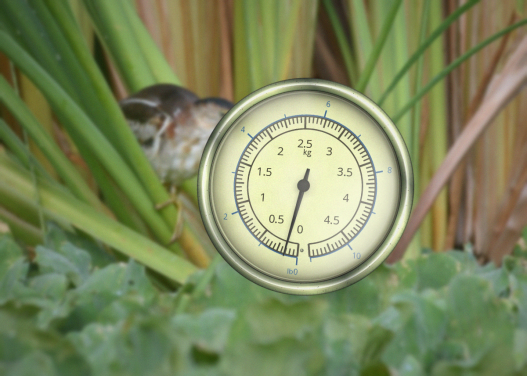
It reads 0.15 kg
